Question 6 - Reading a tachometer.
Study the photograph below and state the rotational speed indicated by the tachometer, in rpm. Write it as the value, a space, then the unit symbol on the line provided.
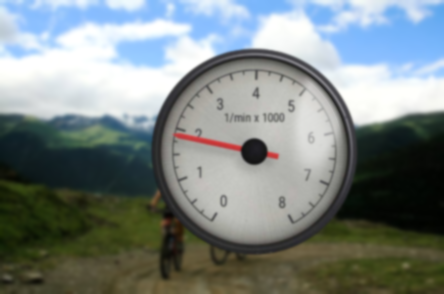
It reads 1875 rpm
